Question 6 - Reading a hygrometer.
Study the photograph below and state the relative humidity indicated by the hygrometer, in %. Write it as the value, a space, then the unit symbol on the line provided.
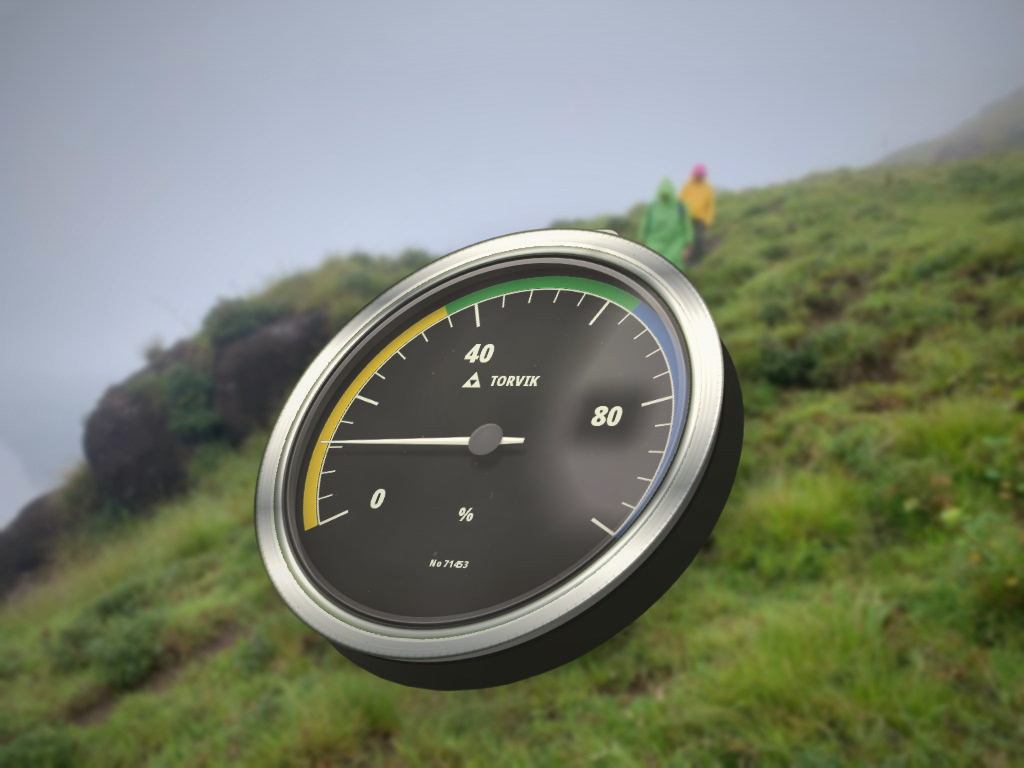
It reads 12 %
